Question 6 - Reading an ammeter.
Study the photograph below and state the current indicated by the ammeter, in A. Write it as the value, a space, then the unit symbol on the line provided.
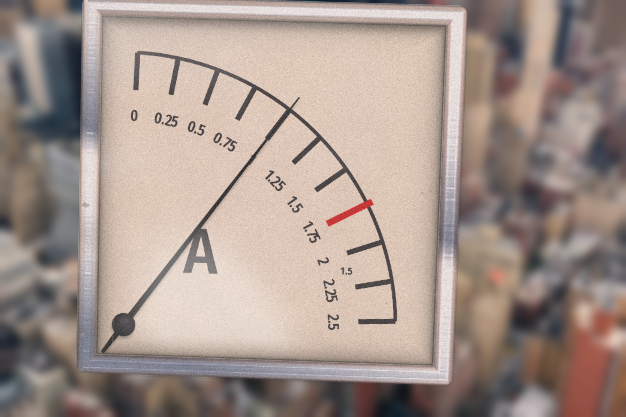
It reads 1 A
